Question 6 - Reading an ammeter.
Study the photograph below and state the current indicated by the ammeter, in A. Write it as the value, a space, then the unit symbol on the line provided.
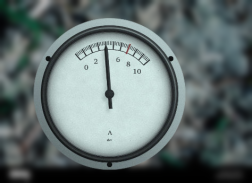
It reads 4 A
